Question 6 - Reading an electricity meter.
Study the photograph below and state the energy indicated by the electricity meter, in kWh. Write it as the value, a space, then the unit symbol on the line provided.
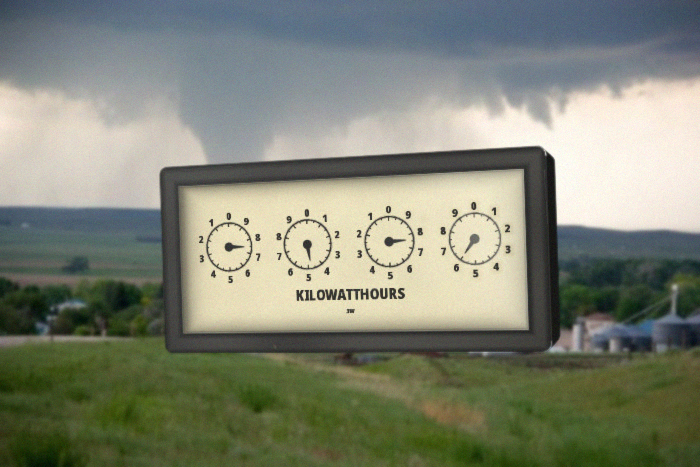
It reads 7476 kWh
